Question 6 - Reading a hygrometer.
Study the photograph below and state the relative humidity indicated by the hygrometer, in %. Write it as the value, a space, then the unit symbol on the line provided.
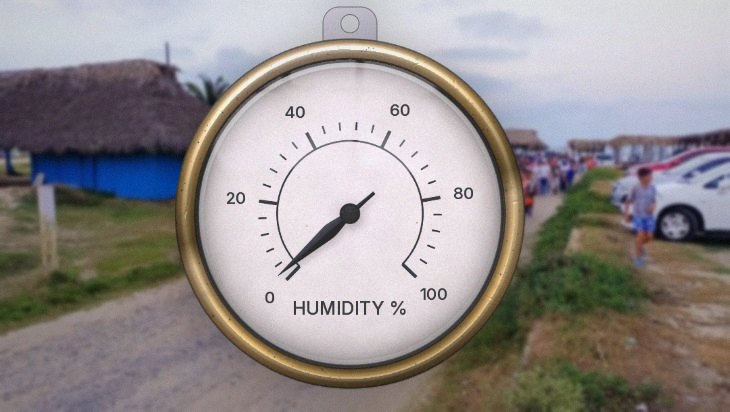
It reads 2 %
